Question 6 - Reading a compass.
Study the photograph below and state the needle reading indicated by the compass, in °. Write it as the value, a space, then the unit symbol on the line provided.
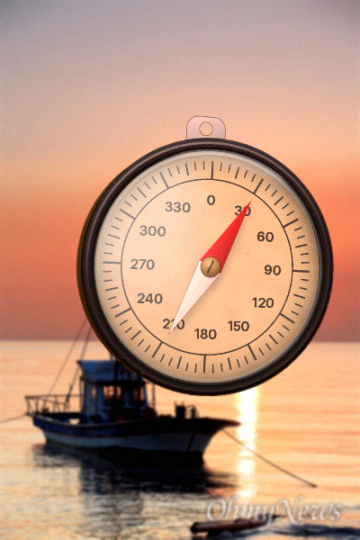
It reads 30 °
